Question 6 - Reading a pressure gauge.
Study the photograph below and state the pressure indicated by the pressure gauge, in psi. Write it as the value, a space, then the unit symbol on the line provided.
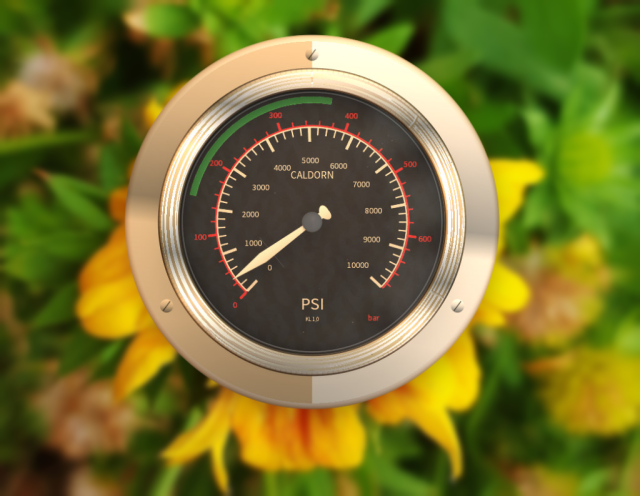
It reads 400 psi
